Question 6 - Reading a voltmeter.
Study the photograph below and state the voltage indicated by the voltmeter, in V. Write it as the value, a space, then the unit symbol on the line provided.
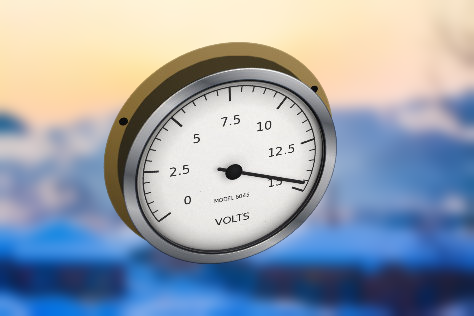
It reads 14.5 V
